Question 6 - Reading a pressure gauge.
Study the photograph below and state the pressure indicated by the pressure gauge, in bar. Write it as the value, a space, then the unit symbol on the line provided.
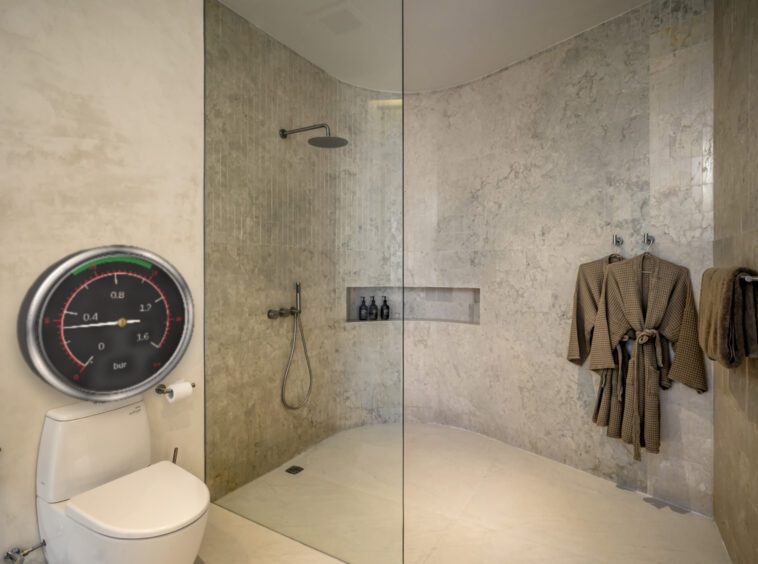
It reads 0.3 bar
